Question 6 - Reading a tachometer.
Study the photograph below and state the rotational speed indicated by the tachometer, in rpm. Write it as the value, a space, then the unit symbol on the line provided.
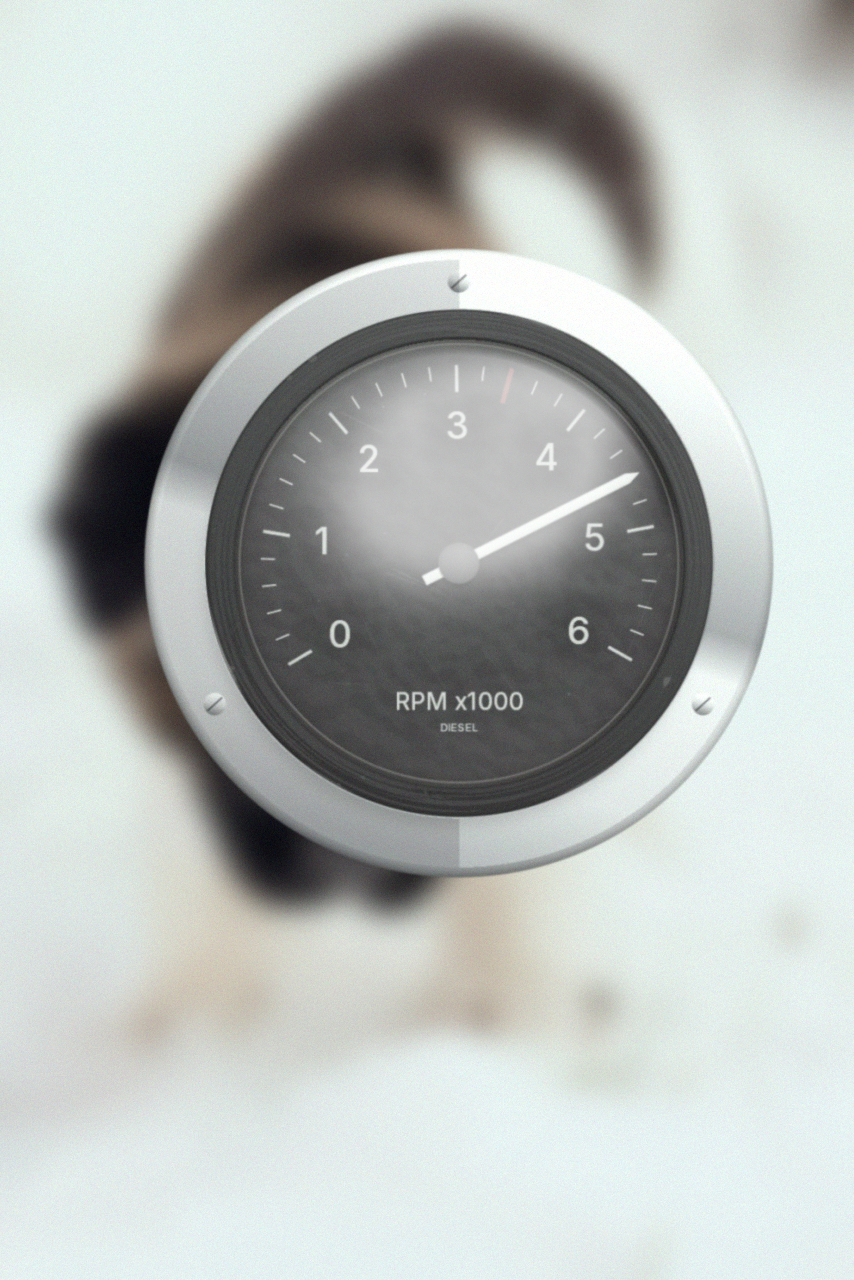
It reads 4600 rpm
